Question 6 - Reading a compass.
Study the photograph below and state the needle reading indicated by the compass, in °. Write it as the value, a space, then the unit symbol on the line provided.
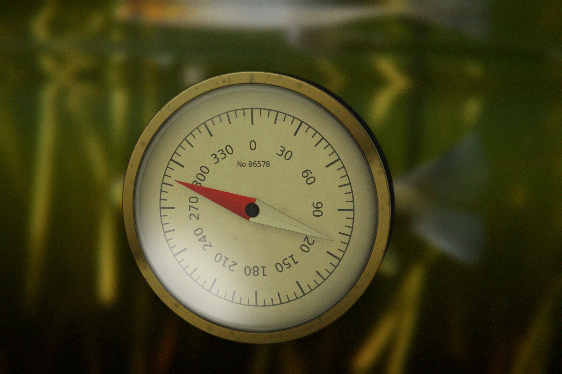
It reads 290 °
